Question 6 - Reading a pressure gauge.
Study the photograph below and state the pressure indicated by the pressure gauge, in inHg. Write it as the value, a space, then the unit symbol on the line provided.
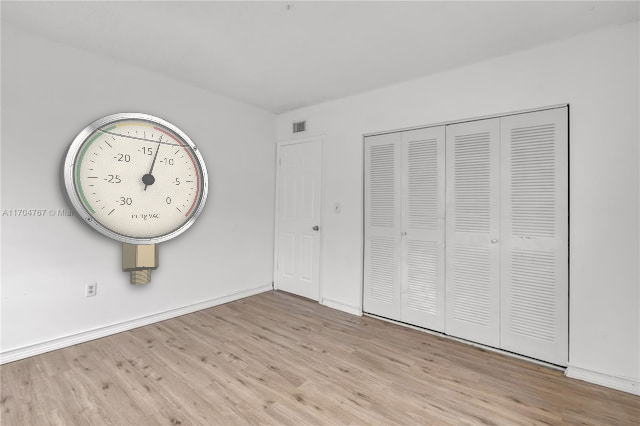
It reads -13 inHg
